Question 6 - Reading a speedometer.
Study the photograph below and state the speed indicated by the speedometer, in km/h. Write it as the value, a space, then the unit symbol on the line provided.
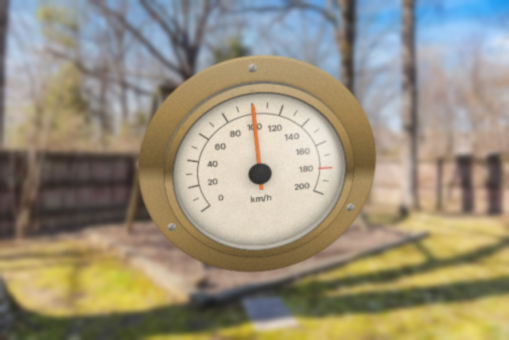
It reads 100 km/h
